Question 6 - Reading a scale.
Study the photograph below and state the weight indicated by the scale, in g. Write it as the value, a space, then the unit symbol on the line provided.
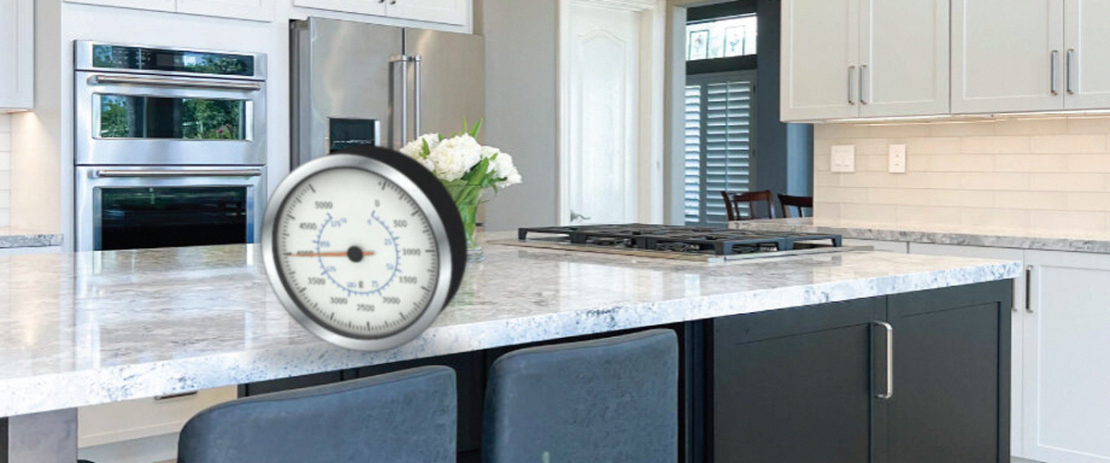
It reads 4000 g
